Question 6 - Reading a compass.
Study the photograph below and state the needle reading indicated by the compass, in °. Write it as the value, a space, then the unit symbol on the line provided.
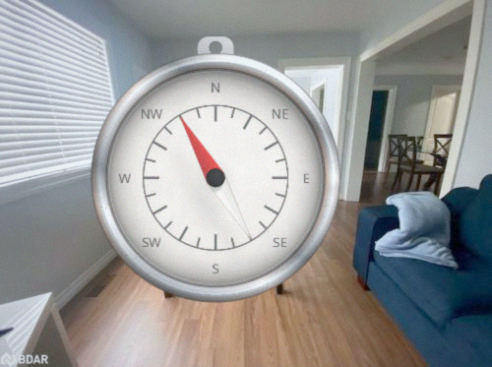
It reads 330 °
